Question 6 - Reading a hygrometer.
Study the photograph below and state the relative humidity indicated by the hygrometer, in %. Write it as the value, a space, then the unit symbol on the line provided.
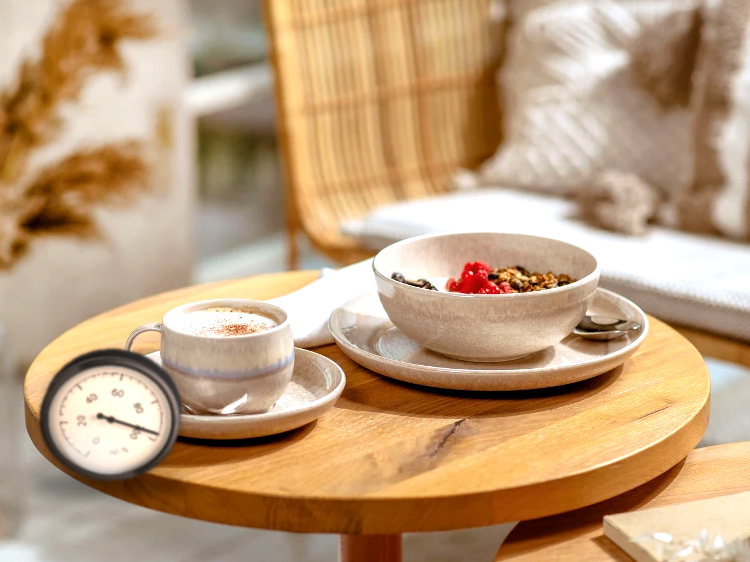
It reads 96 %
